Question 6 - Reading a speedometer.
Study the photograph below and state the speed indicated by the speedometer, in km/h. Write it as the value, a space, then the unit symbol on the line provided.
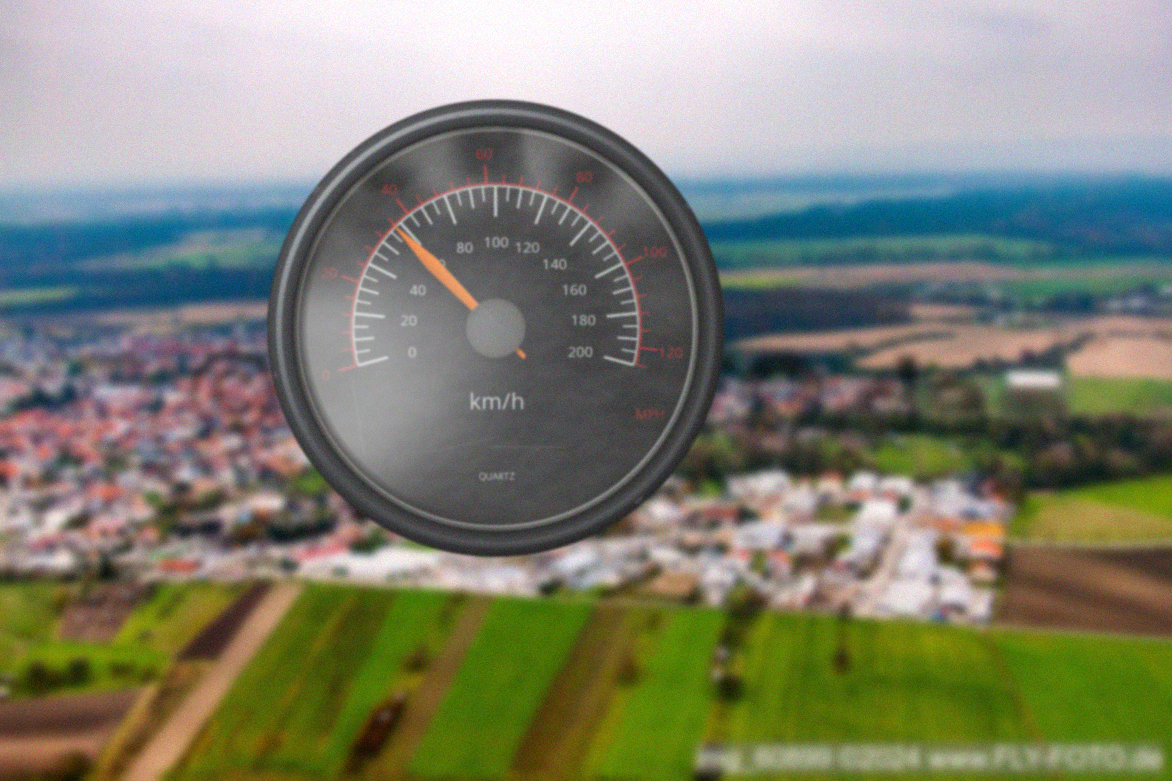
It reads 57.5 km/h
